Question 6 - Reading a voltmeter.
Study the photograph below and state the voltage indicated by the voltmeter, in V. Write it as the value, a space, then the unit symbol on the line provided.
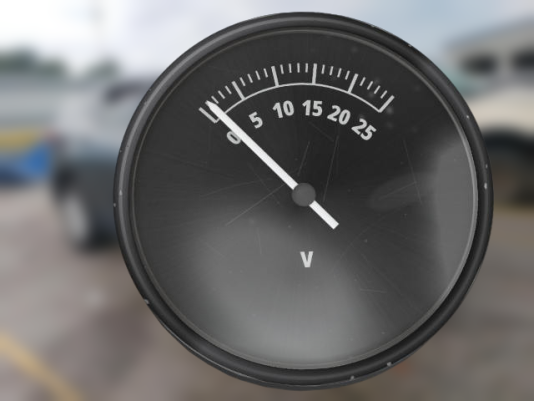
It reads 1 V
